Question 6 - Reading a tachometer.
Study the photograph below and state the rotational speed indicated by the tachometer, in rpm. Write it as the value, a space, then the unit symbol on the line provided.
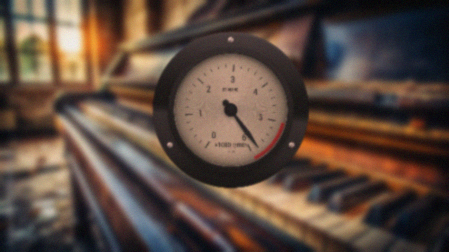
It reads 5800 rpm
